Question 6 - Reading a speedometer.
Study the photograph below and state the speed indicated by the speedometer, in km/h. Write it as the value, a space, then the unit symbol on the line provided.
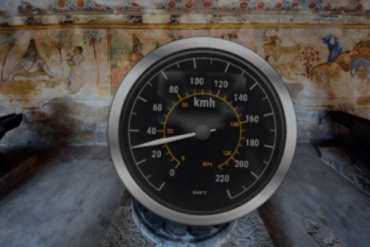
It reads 30 km/h
